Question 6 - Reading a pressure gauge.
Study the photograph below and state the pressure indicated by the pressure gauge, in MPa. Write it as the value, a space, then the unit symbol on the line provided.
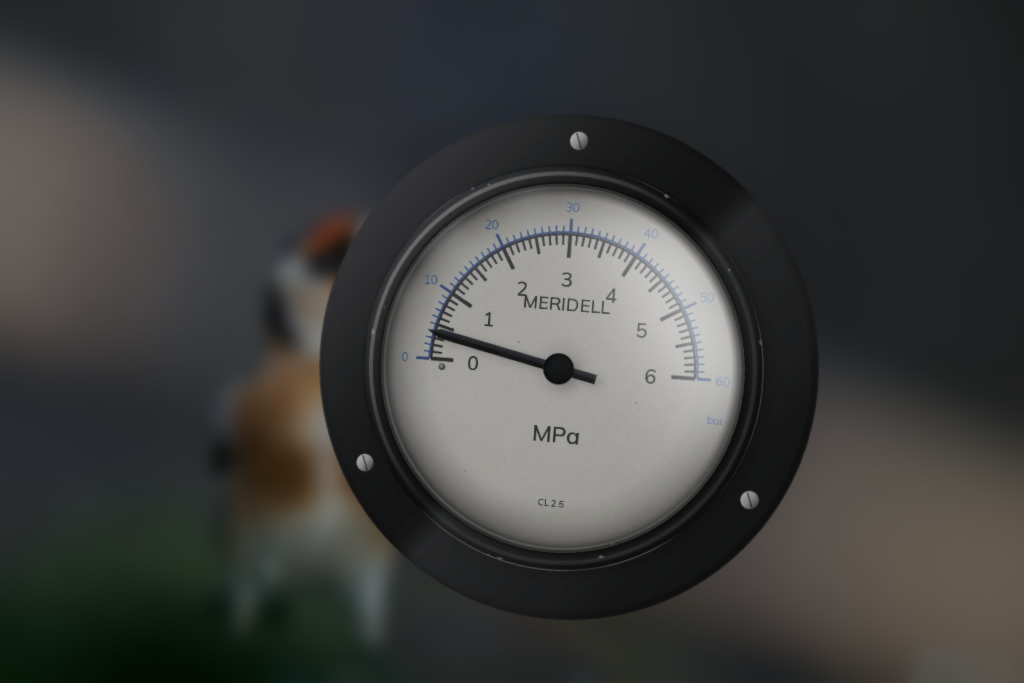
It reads 0.4 MPa
